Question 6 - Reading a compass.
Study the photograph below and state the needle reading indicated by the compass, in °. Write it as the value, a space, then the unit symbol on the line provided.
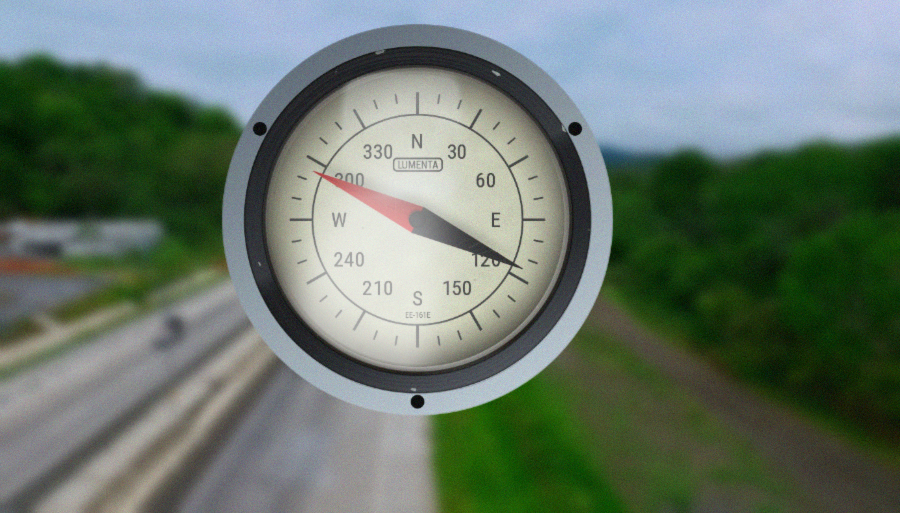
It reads 295 °
